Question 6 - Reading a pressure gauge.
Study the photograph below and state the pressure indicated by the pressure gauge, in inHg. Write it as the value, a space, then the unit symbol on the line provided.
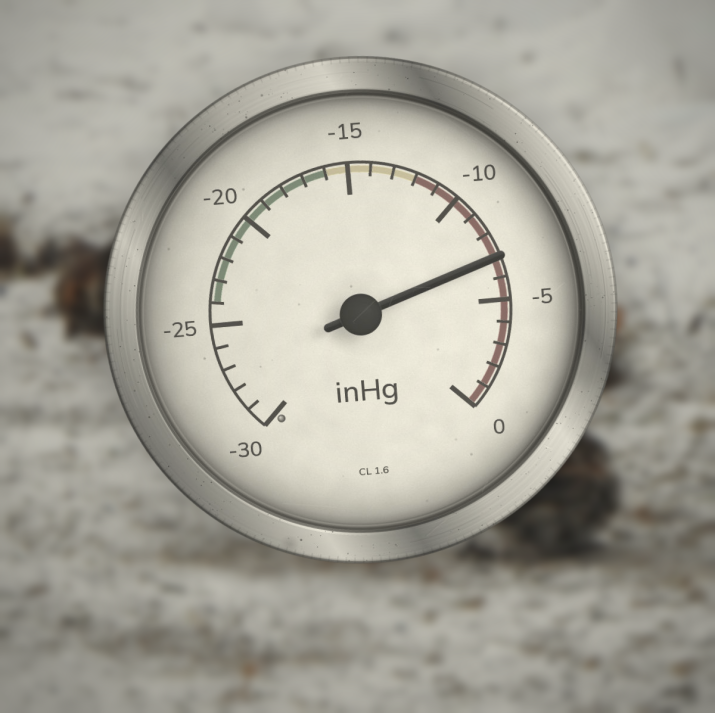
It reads -7 inHg
